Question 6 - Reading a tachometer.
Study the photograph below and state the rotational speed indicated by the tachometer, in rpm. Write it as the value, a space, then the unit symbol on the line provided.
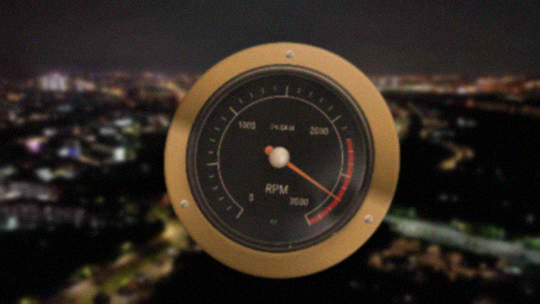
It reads 2700 rpm
